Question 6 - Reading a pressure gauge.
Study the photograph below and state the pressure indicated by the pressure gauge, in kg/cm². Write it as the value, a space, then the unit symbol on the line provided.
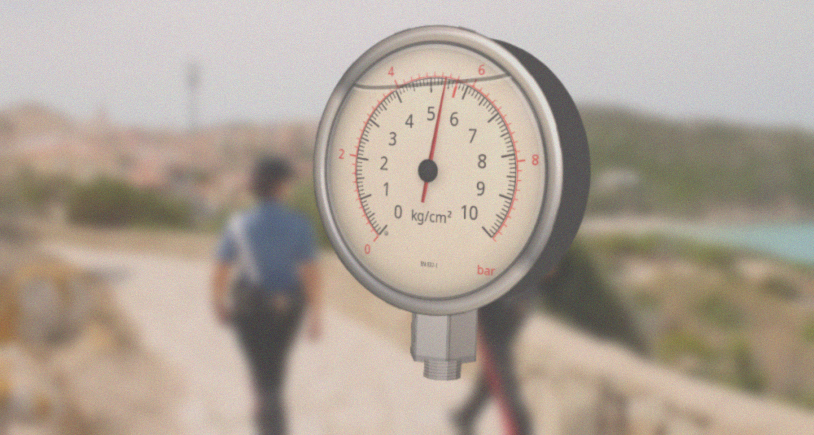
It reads 5.5 kg/cm²
